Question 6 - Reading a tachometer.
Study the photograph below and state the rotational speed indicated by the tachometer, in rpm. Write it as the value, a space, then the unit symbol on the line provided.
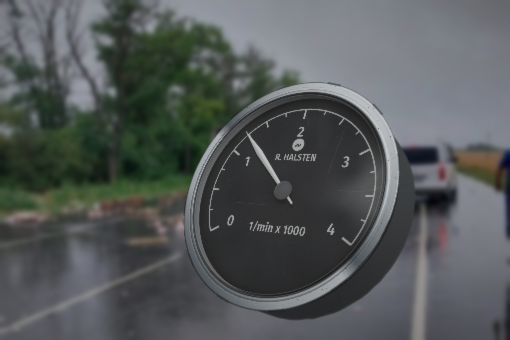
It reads 1250 rpm
